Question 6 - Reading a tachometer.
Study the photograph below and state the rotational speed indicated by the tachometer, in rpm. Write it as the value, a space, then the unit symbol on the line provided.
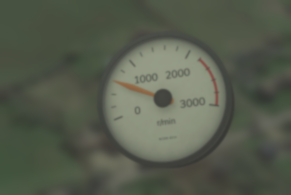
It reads 600 rpm
